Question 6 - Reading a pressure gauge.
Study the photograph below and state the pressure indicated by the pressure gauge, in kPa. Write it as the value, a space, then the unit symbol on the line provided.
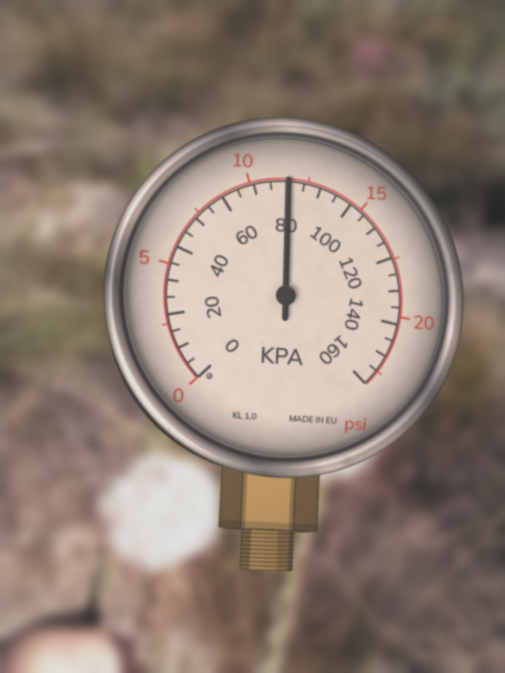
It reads 80 kPa
